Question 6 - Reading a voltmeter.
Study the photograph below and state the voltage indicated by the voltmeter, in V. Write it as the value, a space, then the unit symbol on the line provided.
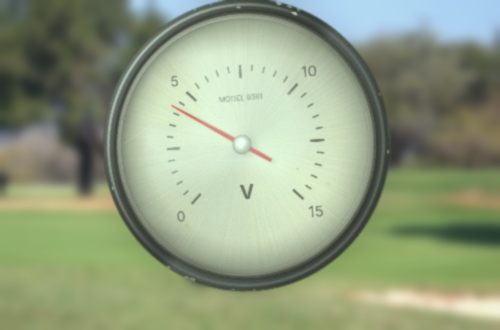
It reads 4.25 V
